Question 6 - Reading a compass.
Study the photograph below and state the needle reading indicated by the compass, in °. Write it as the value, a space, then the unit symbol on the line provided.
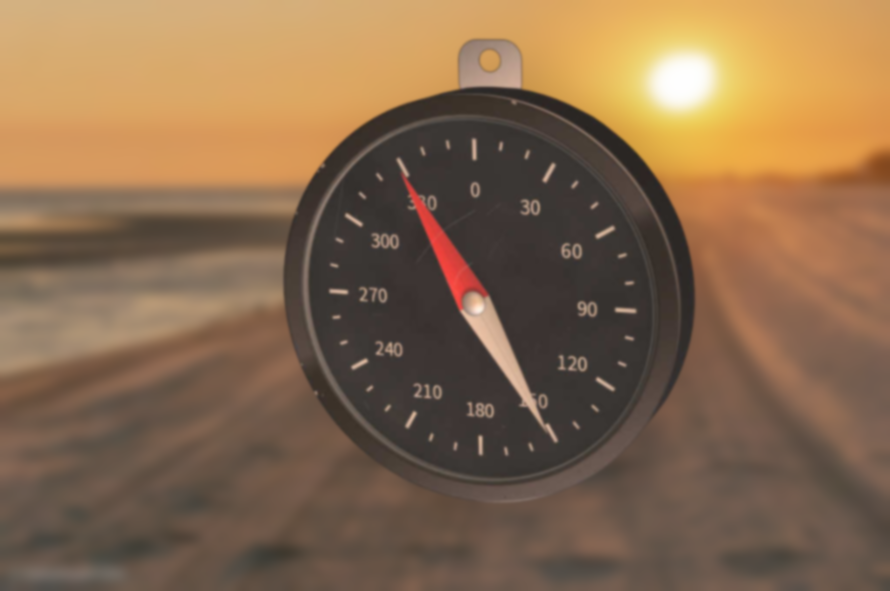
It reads 330 °
